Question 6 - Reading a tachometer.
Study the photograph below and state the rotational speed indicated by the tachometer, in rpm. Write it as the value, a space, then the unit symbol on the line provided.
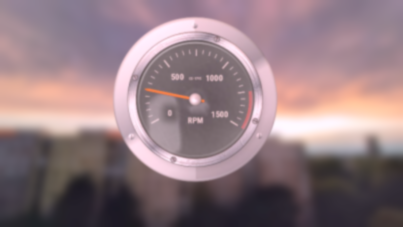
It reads 250 rpm
